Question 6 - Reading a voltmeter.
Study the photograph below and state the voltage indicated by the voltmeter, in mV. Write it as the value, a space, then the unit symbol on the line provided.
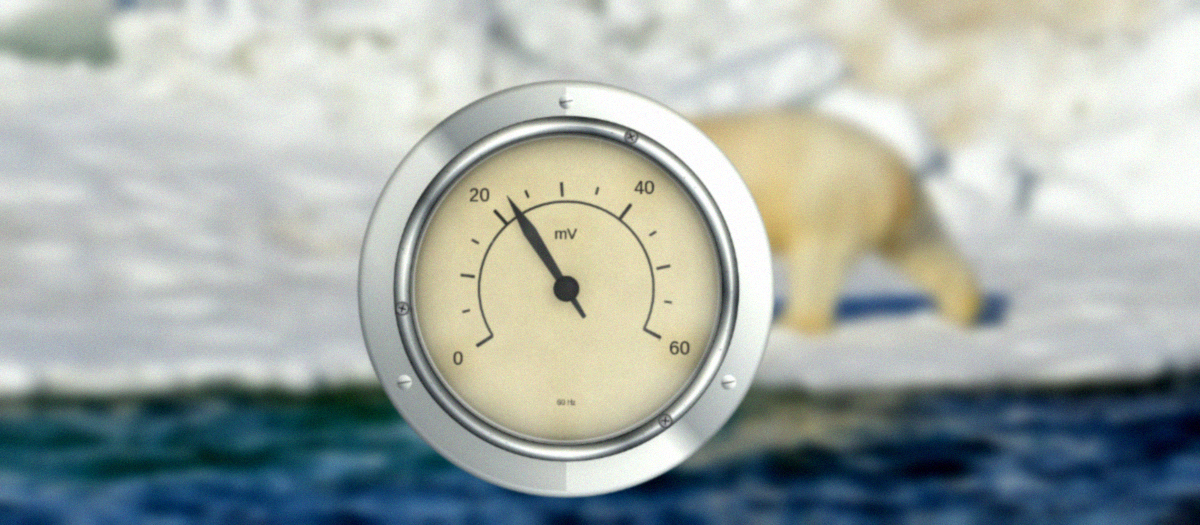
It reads 22.5 mV
